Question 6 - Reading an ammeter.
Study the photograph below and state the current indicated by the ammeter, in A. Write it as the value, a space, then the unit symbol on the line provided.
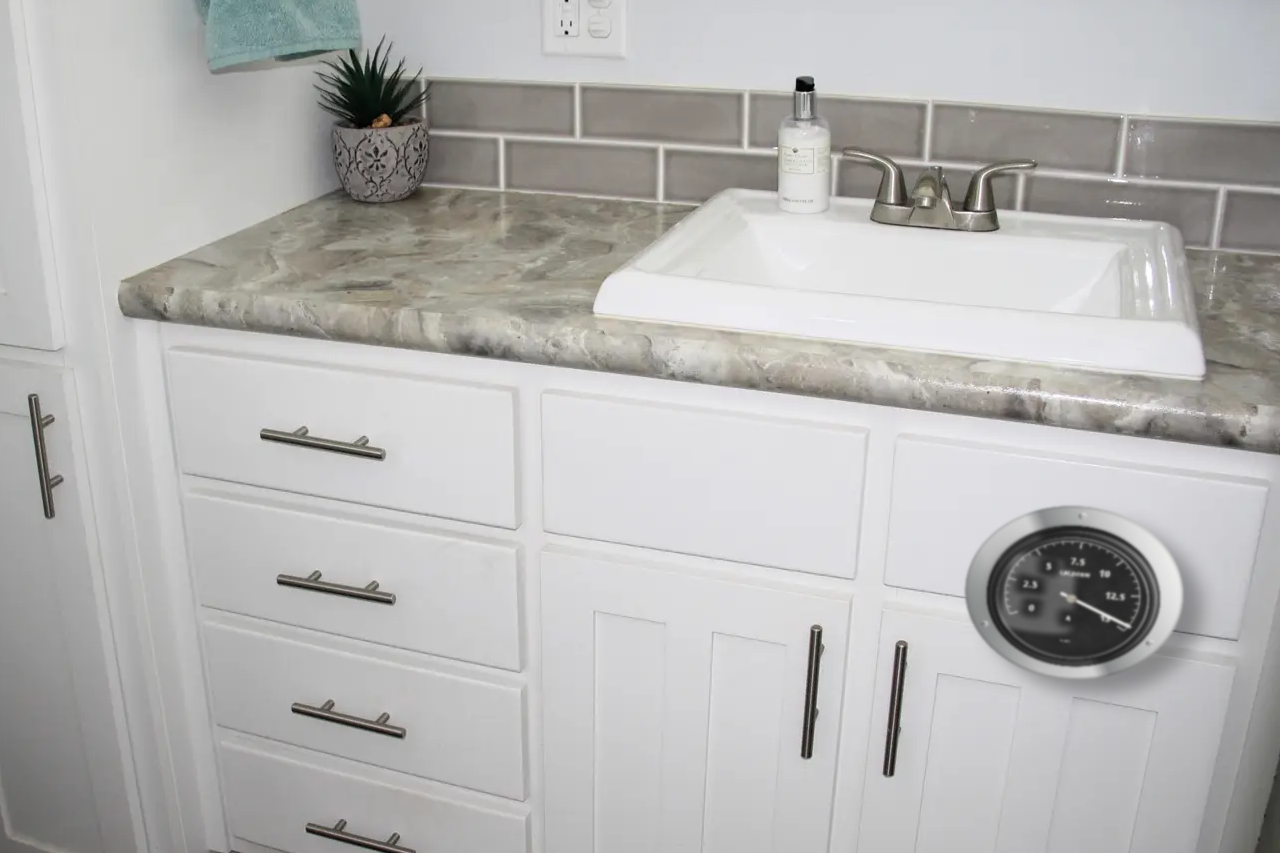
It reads 14.5 A
